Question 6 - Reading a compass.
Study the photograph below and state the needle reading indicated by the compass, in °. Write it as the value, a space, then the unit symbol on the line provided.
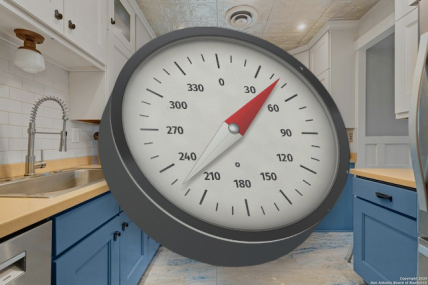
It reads 45 °
